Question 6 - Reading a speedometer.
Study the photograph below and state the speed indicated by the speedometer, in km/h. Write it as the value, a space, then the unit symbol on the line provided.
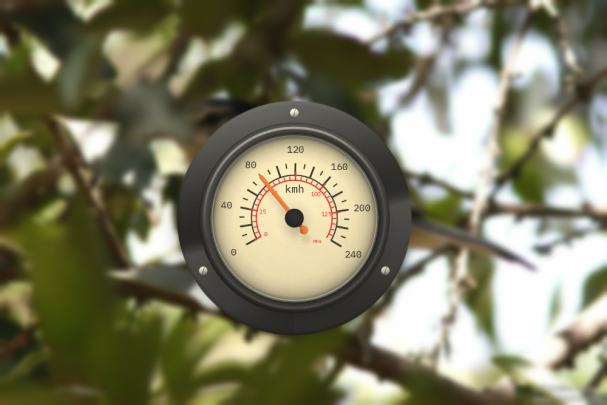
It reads 80 km/h
